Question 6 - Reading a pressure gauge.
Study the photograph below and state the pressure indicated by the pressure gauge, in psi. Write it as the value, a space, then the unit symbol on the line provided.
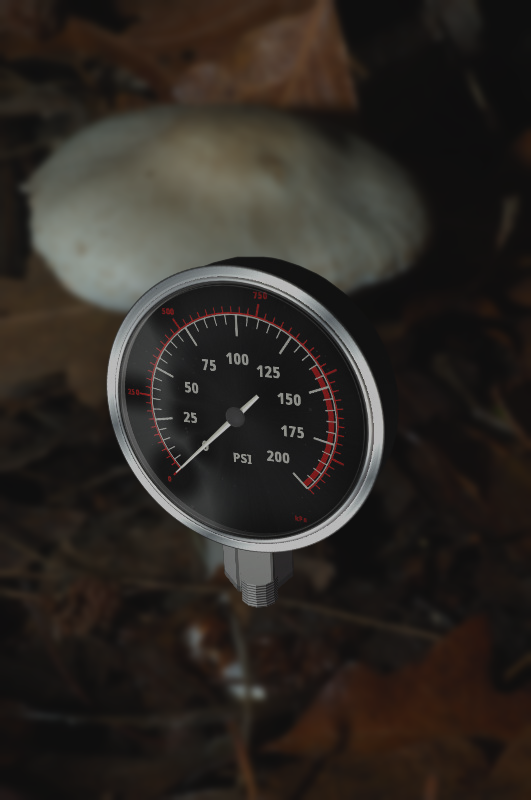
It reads 0 psi
